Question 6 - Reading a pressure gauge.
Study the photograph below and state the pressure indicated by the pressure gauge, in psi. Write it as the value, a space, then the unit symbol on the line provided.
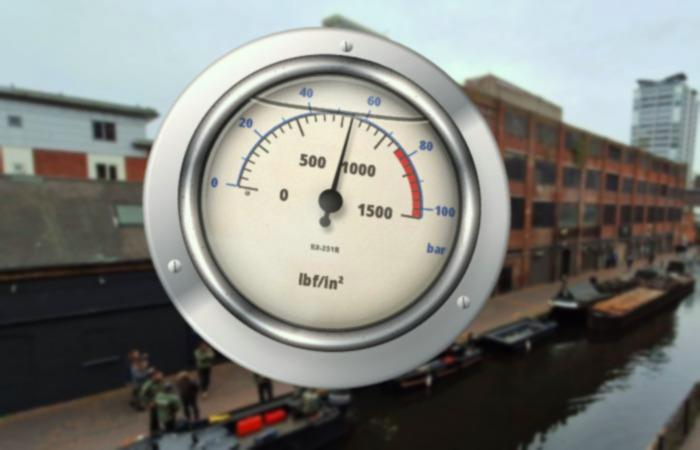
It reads 800 psi
